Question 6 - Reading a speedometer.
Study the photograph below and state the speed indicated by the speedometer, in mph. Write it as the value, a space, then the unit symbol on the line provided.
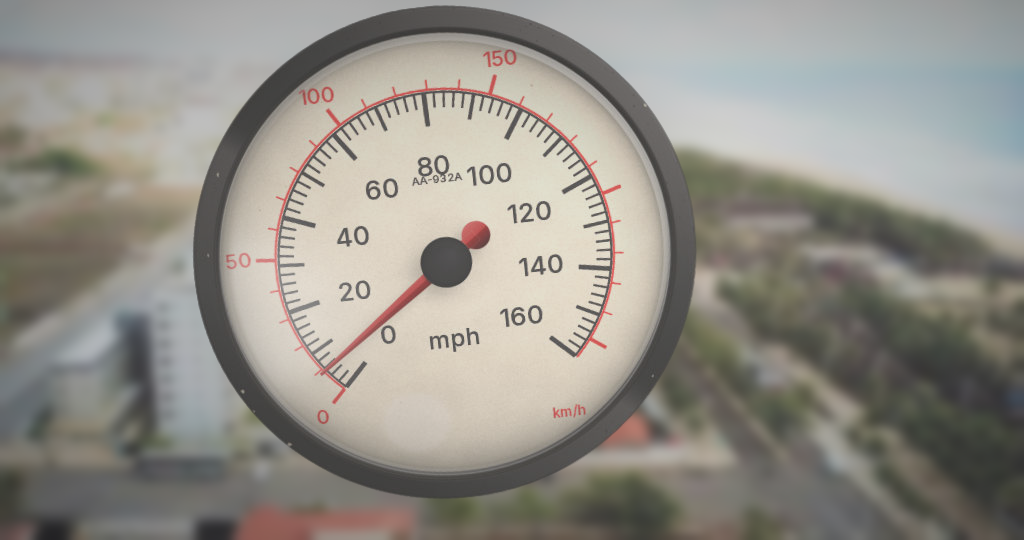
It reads 6 mph
